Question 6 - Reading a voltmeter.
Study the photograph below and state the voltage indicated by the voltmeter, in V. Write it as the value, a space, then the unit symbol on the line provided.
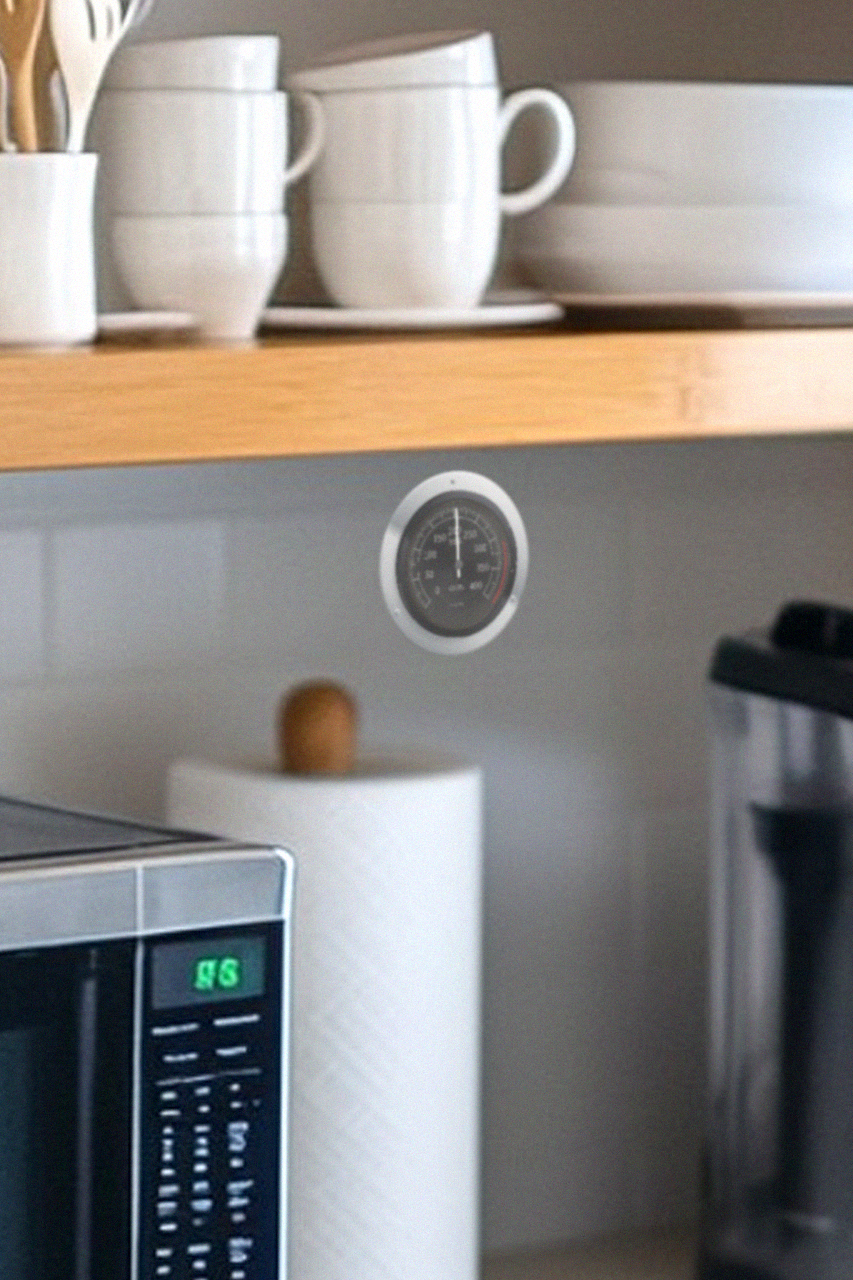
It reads 200 V
